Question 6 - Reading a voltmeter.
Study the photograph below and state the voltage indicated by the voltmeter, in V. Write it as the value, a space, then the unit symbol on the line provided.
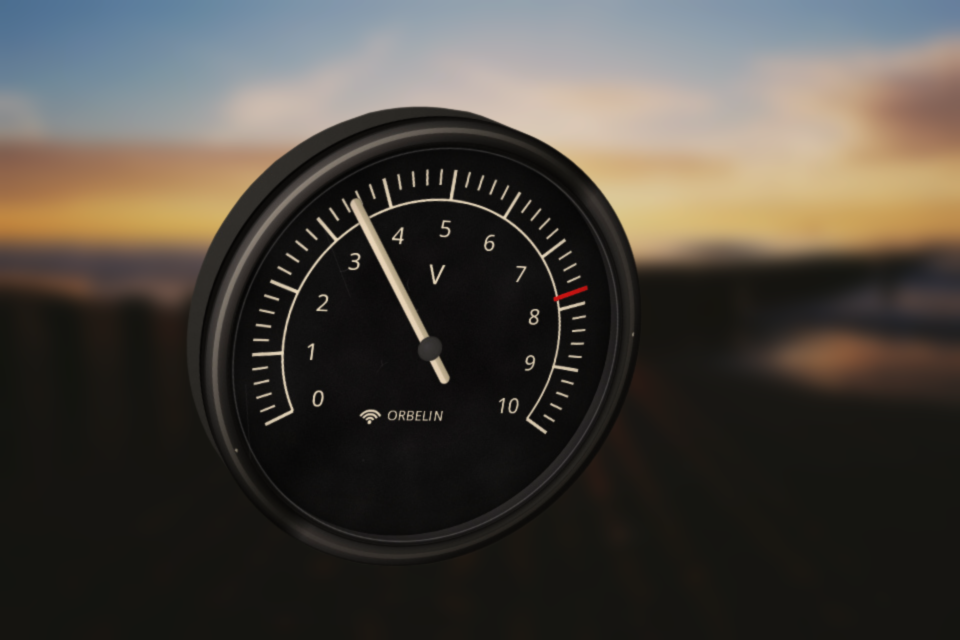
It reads 3.5 V
